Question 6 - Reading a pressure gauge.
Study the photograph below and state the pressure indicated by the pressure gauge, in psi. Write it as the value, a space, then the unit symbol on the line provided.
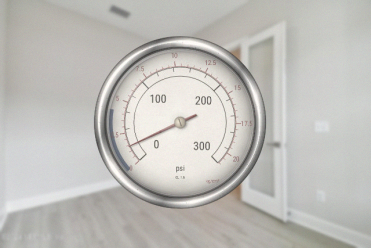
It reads 20 psi
